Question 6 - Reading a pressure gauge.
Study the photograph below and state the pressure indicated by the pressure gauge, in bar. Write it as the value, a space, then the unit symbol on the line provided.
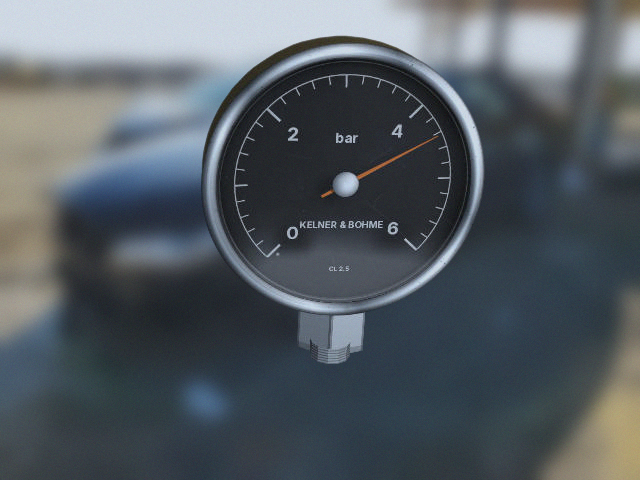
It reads 4.4 bar
